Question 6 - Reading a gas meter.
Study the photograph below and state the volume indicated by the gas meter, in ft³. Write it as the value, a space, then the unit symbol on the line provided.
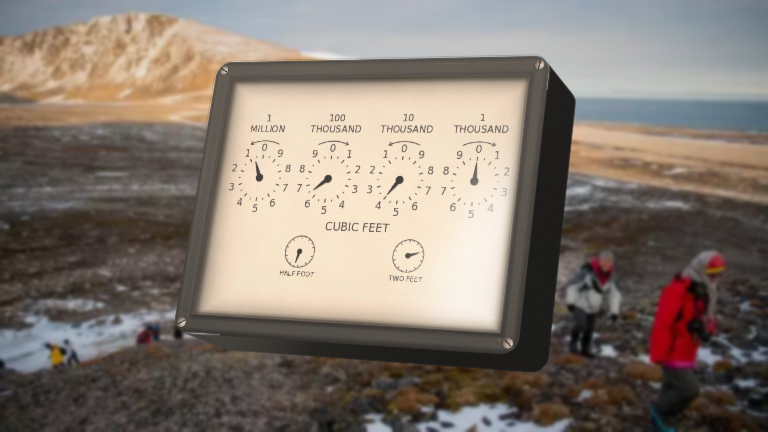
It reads 64000 ft³
